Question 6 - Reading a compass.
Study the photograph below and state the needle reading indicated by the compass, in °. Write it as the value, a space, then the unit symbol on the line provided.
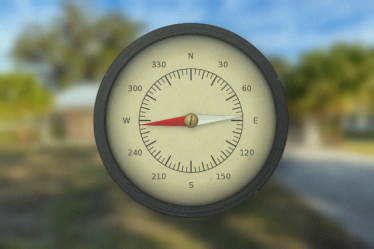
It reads 265 °
